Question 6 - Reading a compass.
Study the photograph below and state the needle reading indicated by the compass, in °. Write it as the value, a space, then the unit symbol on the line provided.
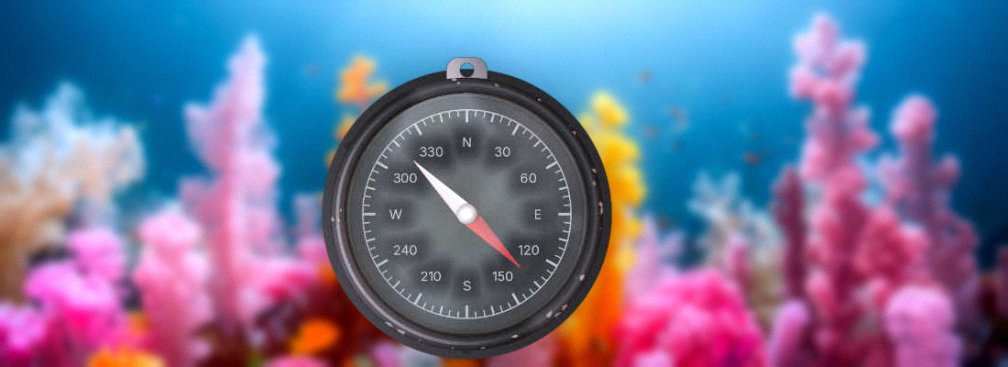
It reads 135 °
